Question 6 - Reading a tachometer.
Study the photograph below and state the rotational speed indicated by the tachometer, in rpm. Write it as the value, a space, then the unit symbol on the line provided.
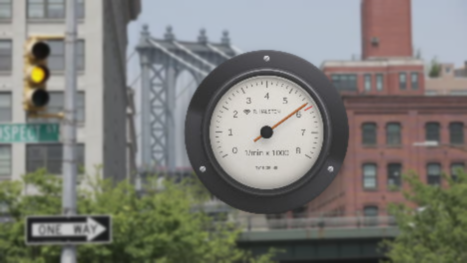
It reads 5800 rpm
